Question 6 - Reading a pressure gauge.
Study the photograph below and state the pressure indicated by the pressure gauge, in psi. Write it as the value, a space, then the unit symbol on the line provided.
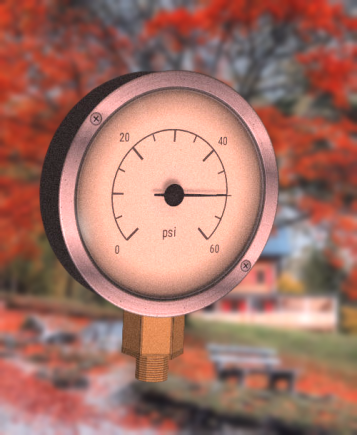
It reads 50 psi
